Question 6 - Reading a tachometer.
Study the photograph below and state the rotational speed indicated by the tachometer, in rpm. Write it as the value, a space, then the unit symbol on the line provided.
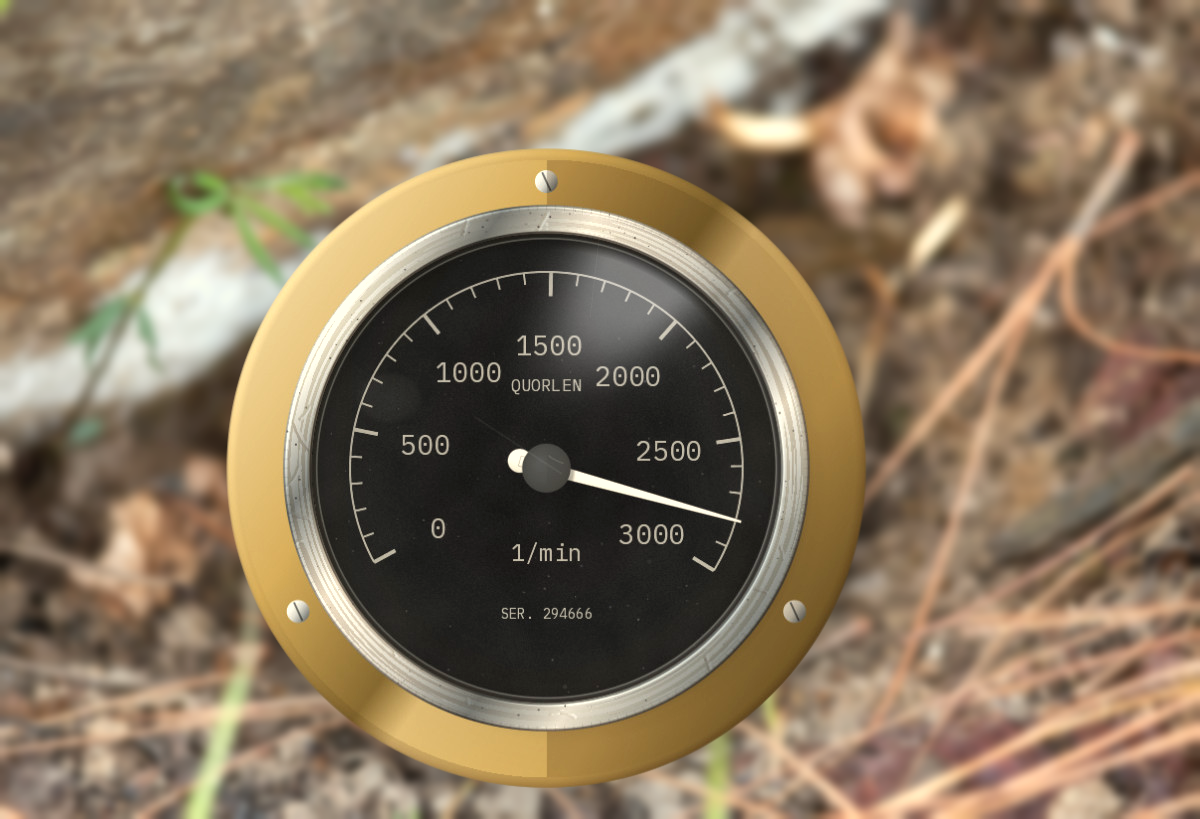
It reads 2800 rpm
